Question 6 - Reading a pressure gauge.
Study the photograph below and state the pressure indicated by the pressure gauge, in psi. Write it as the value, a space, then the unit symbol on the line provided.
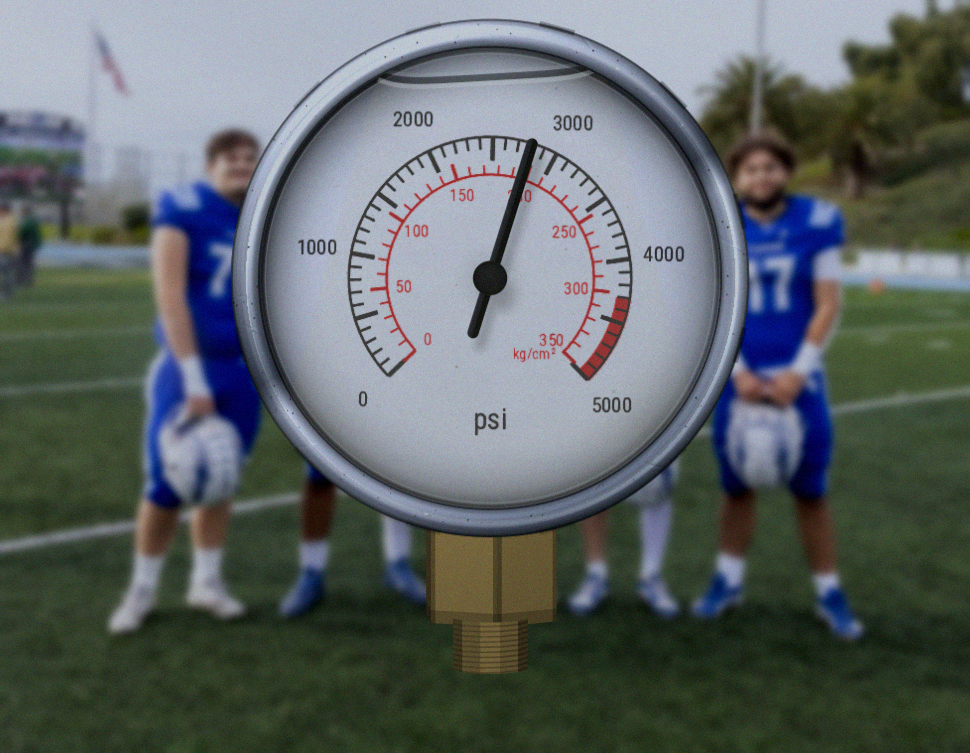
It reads 2800 psi
